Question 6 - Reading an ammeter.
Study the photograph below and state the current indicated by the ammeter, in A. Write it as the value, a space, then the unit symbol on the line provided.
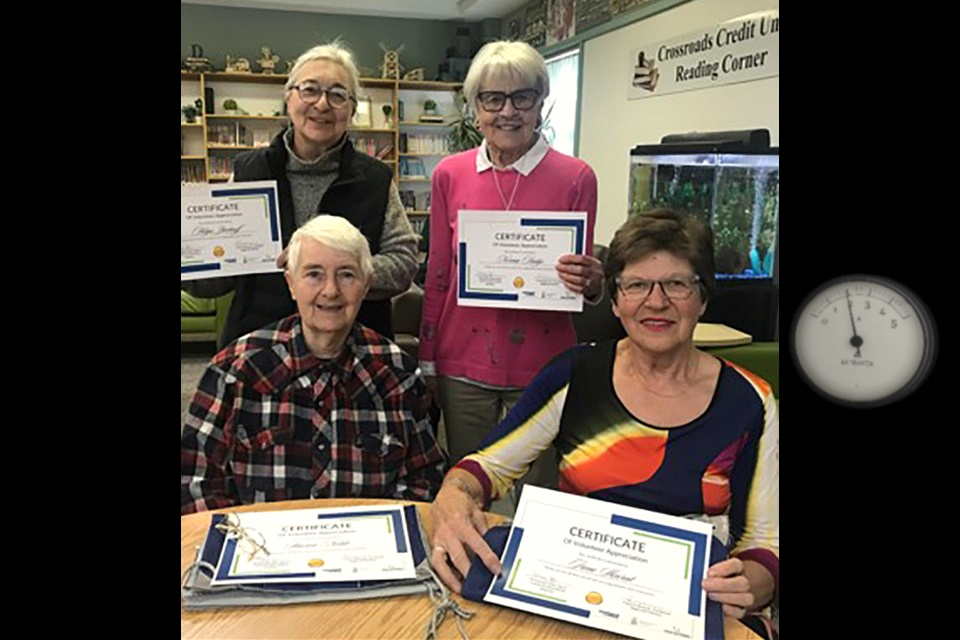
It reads 2 A
